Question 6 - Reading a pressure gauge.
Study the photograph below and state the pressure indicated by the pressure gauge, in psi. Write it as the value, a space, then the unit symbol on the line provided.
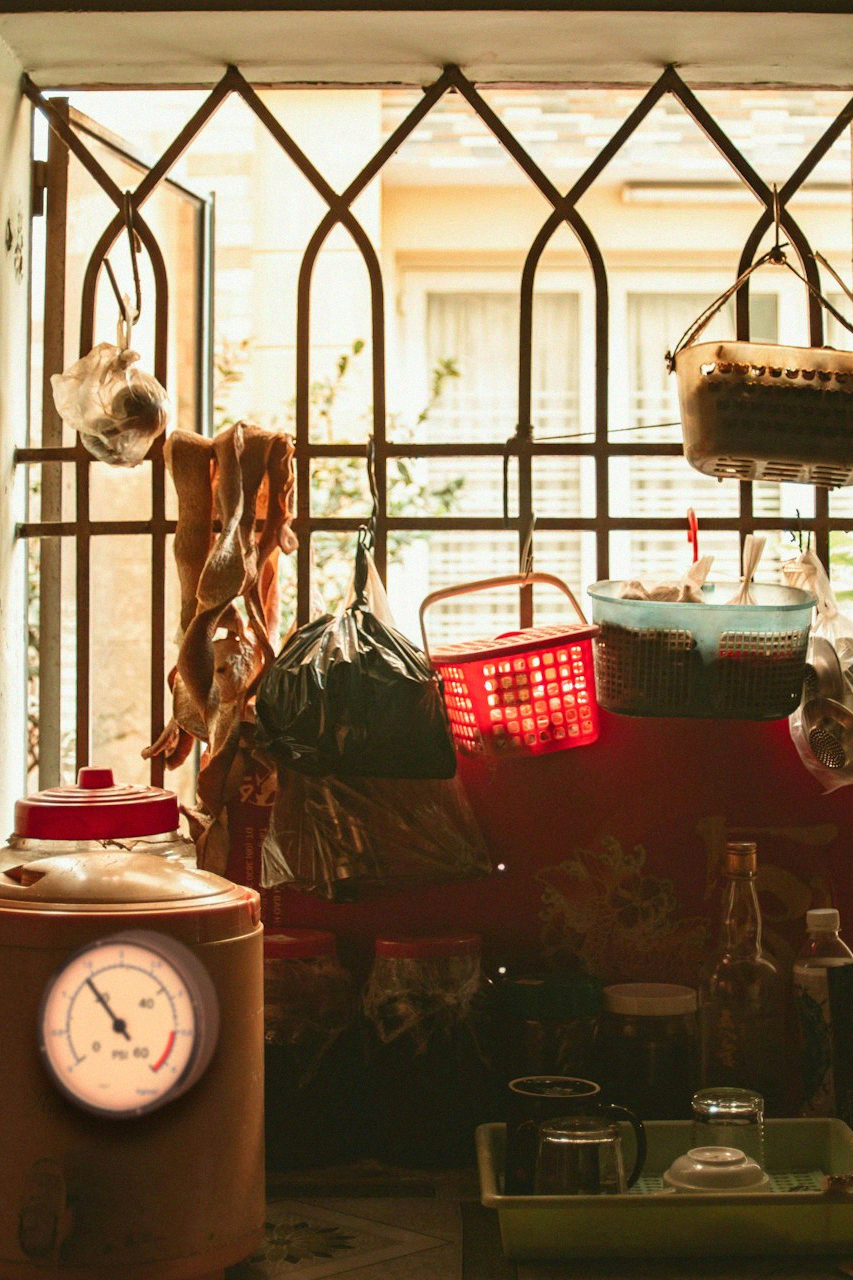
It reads 20 psi
